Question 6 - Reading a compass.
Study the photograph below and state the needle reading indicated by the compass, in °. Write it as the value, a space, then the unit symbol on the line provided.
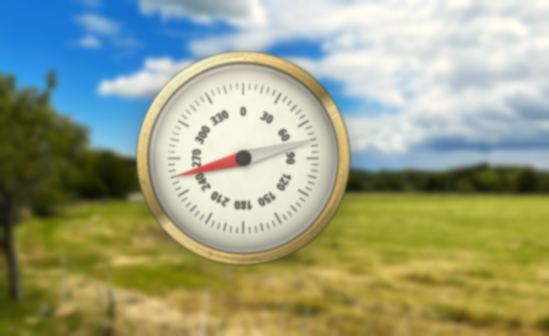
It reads 255 °
